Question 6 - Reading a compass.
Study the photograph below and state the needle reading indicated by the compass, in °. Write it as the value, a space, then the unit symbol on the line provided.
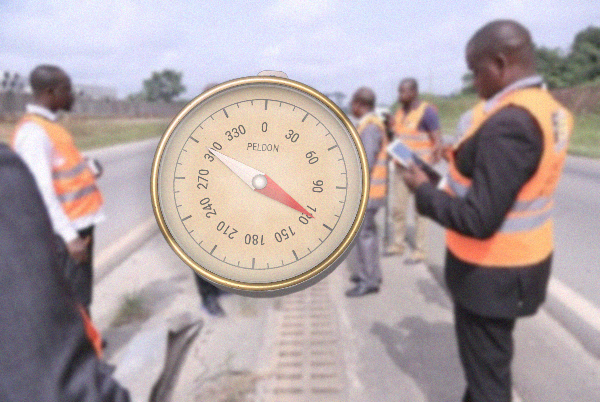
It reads 120 °
